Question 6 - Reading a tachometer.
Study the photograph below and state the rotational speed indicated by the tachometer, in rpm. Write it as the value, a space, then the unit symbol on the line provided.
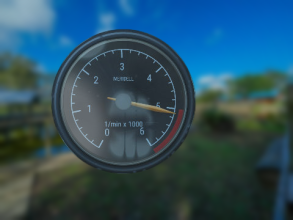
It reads 5100 rpm
